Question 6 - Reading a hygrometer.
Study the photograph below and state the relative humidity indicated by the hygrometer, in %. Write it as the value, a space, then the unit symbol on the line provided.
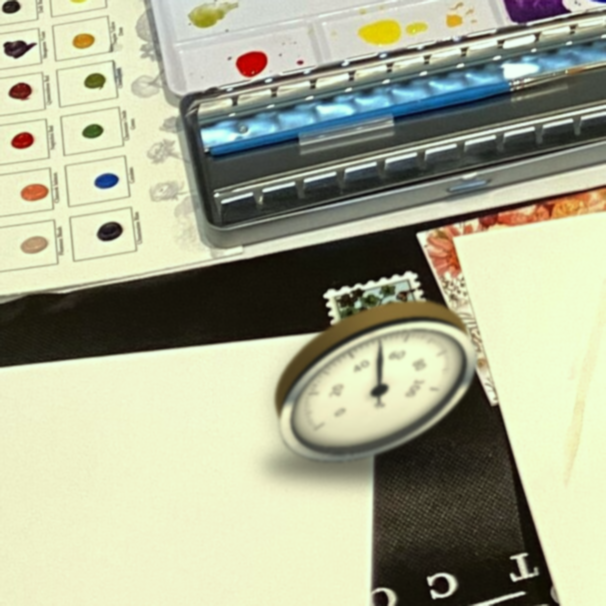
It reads 50 %
